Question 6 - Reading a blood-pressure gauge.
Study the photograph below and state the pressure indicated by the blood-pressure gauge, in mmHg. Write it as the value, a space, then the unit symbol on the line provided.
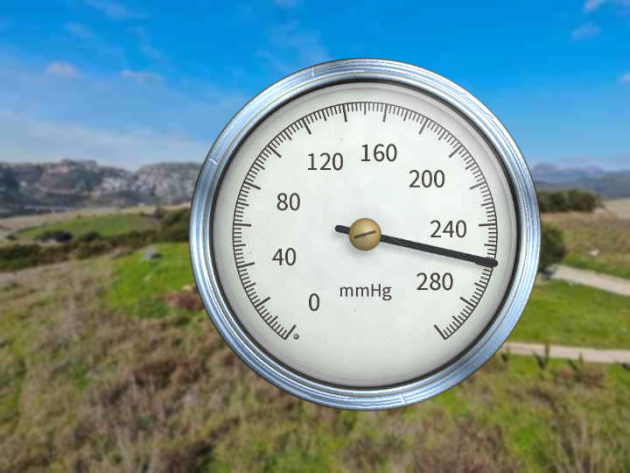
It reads 258 mmHg
